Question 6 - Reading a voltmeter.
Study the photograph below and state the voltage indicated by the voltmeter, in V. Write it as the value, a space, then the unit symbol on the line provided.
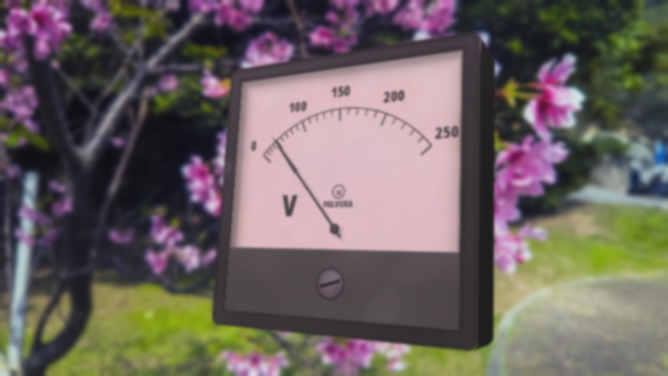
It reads 50 V
